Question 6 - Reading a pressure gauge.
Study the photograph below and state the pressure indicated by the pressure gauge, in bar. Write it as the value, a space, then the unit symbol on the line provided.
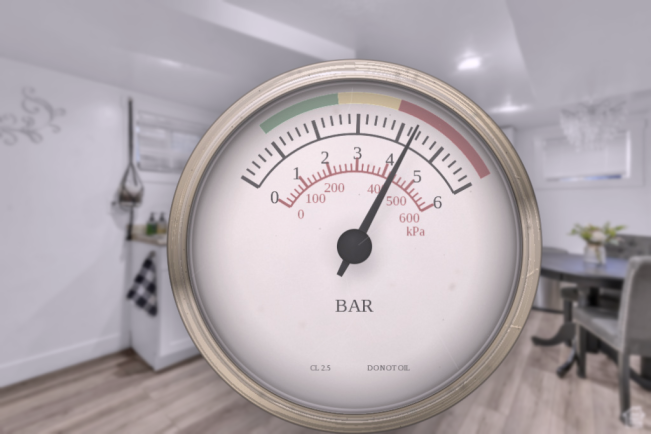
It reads 4.3 bar
